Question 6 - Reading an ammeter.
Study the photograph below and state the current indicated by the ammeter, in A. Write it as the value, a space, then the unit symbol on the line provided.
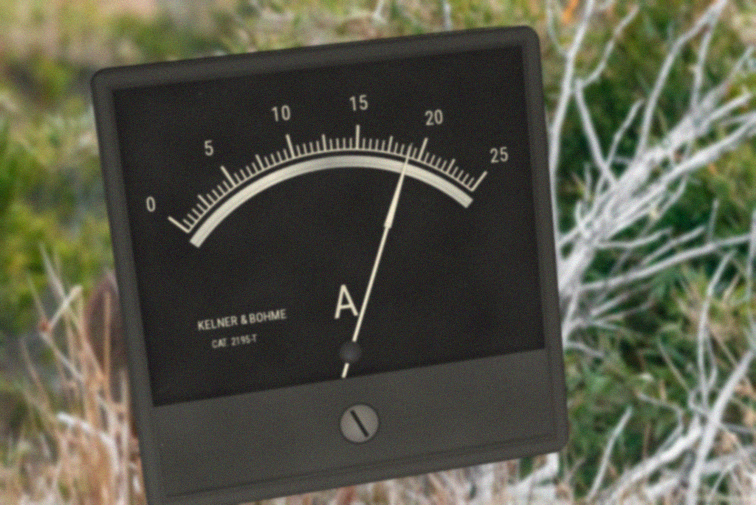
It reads 19 A
